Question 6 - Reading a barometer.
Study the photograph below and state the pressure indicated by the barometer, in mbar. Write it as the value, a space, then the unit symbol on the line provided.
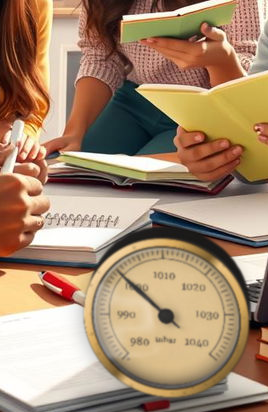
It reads 1000 mbar
